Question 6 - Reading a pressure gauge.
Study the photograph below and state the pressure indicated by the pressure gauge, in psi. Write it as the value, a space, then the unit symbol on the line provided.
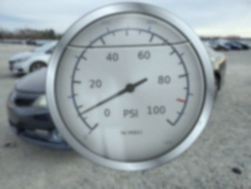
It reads 7.5 psi
